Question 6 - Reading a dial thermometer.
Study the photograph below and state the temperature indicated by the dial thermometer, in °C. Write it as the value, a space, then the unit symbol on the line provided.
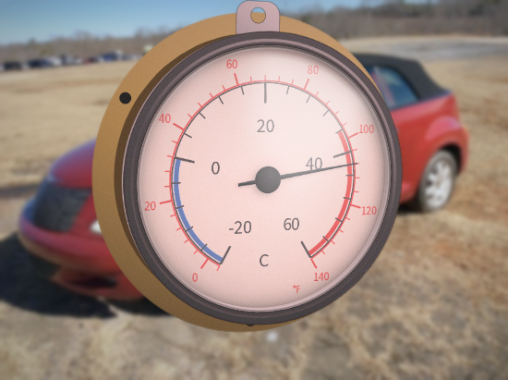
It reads 42 °C
